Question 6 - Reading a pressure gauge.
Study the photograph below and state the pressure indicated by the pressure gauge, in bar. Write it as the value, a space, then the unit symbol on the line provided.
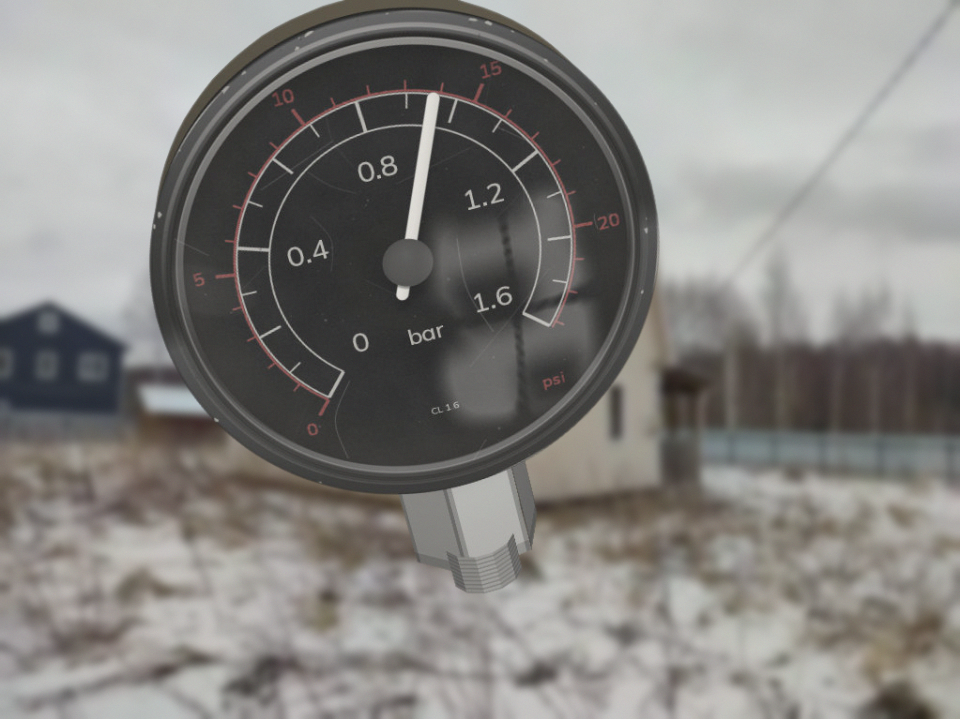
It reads 0.95 bar
